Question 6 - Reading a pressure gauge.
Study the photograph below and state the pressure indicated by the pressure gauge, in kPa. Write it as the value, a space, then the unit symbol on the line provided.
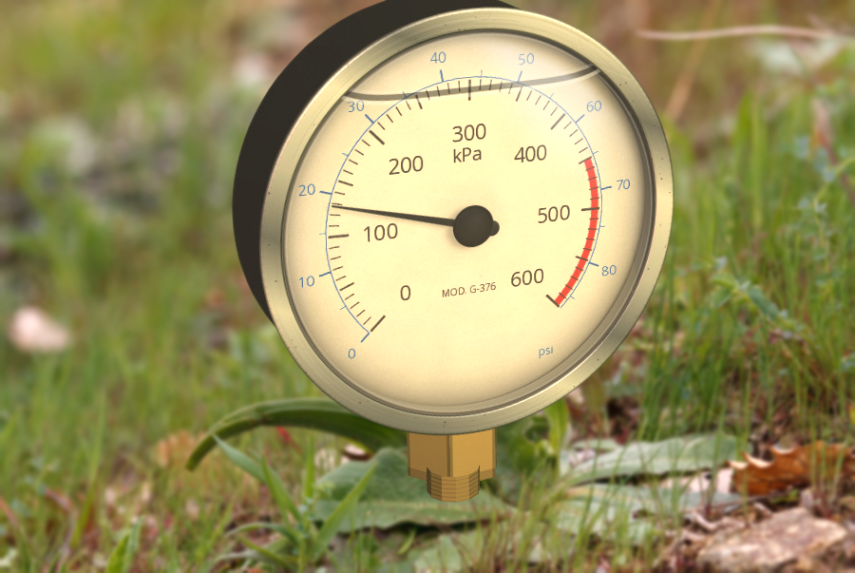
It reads 130 kPa
